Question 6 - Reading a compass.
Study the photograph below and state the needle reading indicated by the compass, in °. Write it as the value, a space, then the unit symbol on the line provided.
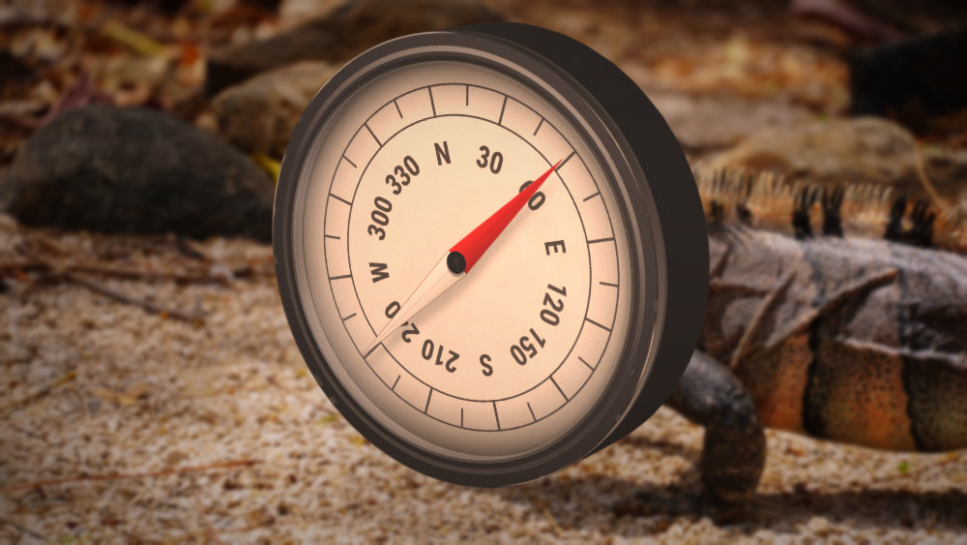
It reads 60 °
